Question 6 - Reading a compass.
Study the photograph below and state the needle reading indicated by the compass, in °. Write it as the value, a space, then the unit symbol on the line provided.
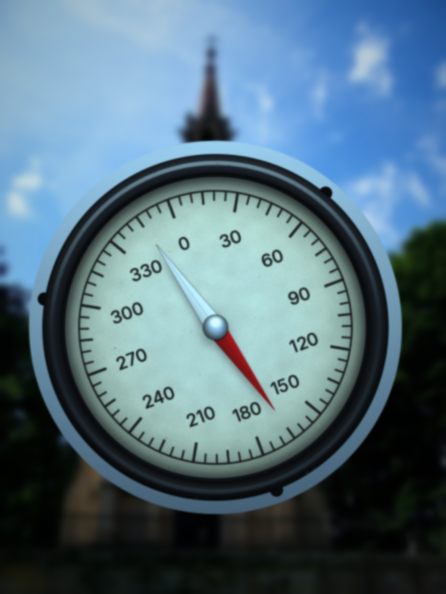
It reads 165 °
